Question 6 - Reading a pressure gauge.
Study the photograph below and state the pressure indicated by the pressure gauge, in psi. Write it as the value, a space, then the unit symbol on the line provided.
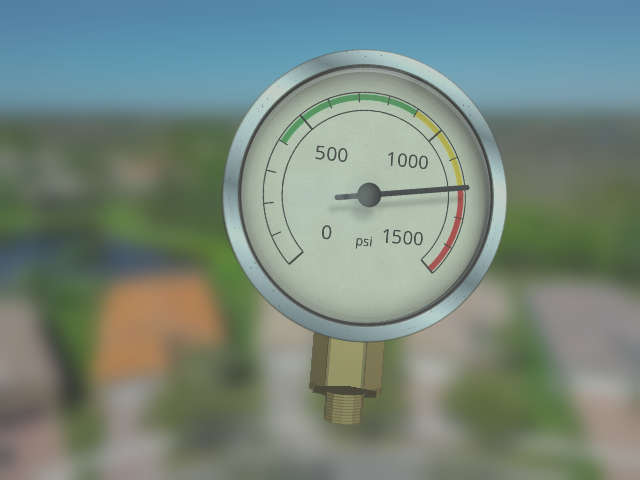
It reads 1200 psi
